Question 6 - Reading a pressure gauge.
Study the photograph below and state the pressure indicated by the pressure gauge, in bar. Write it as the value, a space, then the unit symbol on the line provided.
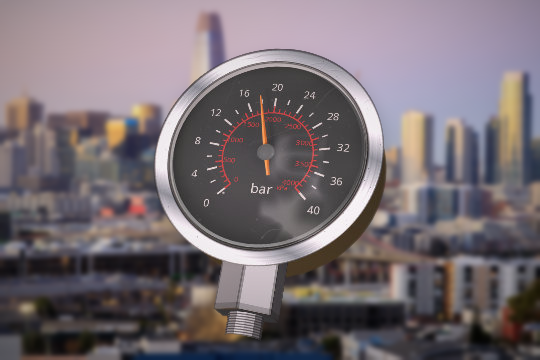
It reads 18 bar
